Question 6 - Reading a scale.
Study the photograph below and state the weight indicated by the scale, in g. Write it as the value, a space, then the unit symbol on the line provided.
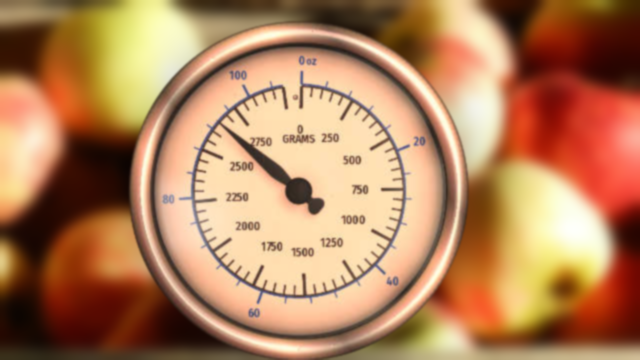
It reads 2650 g
